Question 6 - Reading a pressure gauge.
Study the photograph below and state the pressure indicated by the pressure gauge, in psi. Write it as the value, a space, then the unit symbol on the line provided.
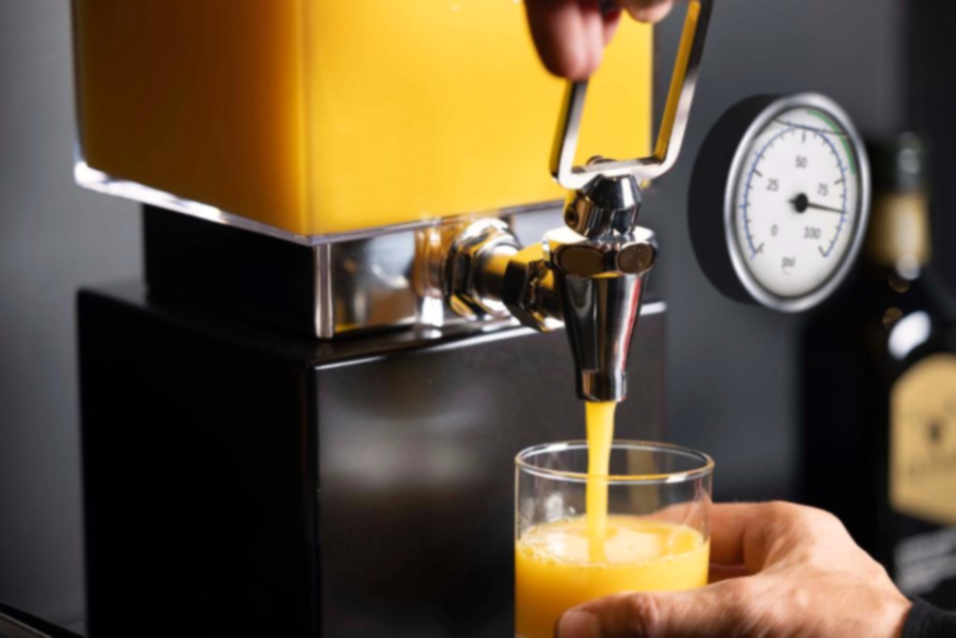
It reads 85 psi
